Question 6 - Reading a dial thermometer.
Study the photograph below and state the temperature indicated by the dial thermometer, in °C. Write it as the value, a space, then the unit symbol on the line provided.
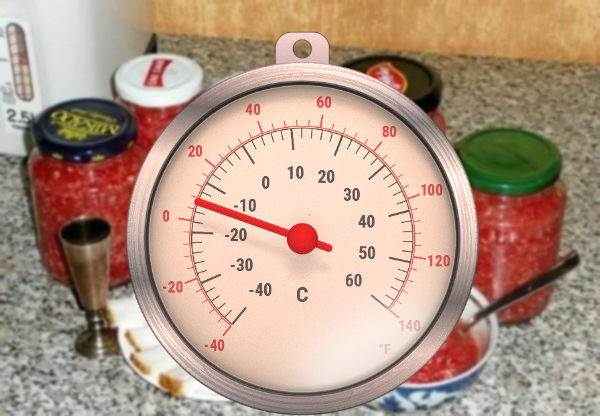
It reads -14 °C
